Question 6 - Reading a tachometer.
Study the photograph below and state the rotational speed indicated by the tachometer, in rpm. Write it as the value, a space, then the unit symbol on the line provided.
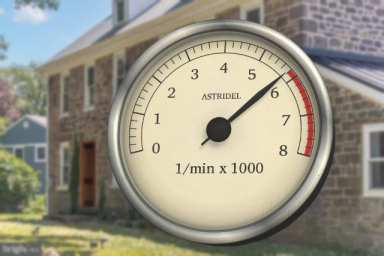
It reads 5800 rpm
